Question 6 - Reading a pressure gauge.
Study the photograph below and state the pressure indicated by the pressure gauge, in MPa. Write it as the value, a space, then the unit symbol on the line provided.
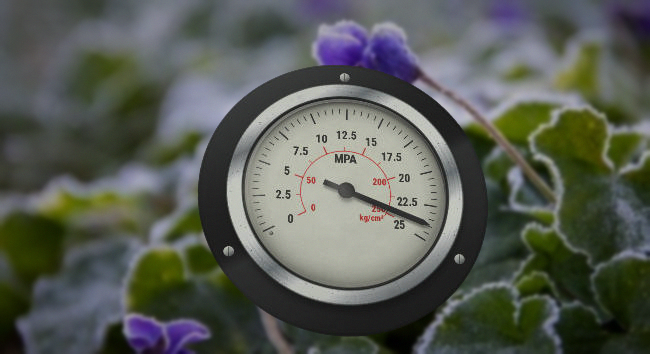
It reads 24 MPa
